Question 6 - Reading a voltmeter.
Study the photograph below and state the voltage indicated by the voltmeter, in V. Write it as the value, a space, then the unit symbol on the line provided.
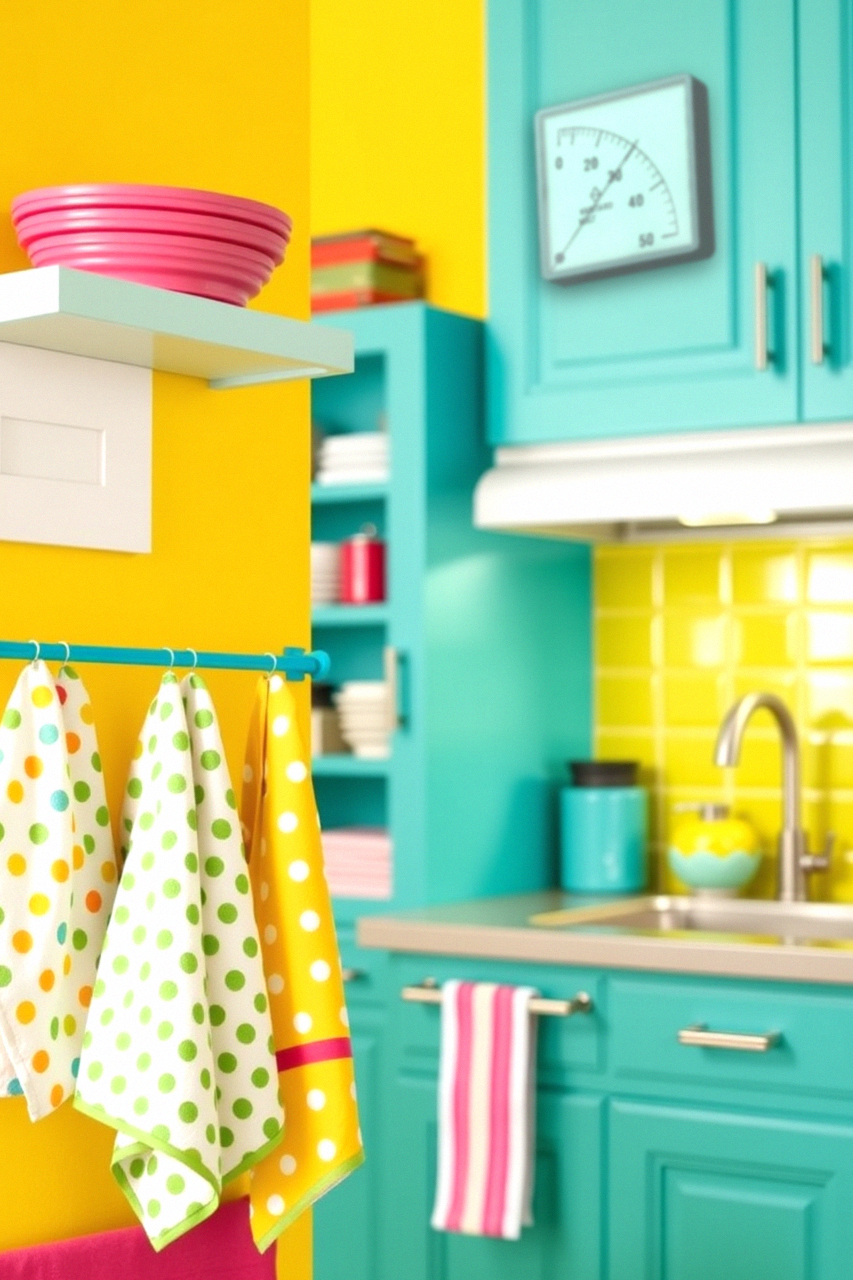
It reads 30 V
